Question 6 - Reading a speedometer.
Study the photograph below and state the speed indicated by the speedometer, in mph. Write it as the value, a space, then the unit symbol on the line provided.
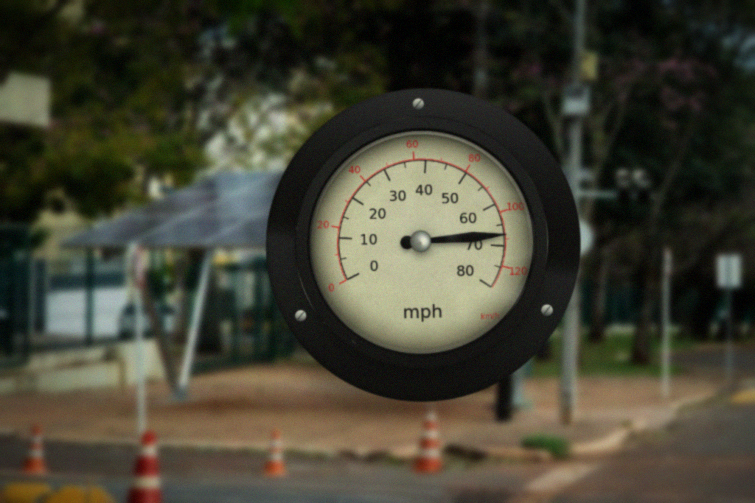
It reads 67.5 mph
